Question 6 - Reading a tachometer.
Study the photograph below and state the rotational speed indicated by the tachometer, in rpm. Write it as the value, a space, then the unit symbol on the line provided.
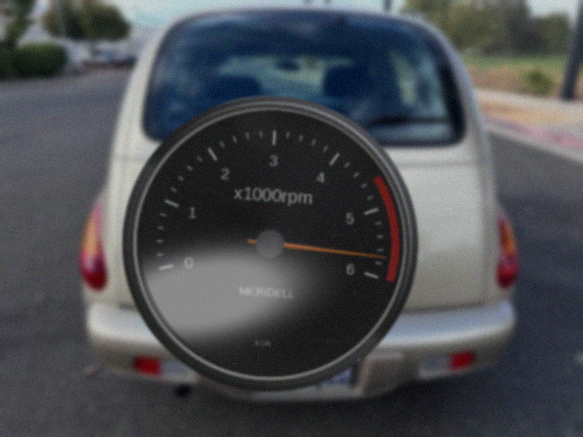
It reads 5700 rpm
